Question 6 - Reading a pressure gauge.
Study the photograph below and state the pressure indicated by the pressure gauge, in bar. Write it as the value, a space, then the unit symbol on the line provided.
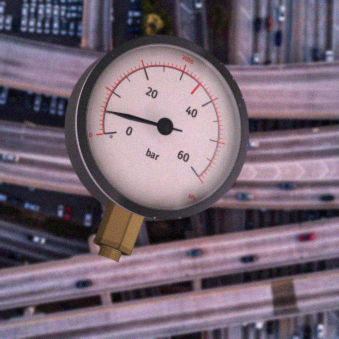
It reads 5 bar
